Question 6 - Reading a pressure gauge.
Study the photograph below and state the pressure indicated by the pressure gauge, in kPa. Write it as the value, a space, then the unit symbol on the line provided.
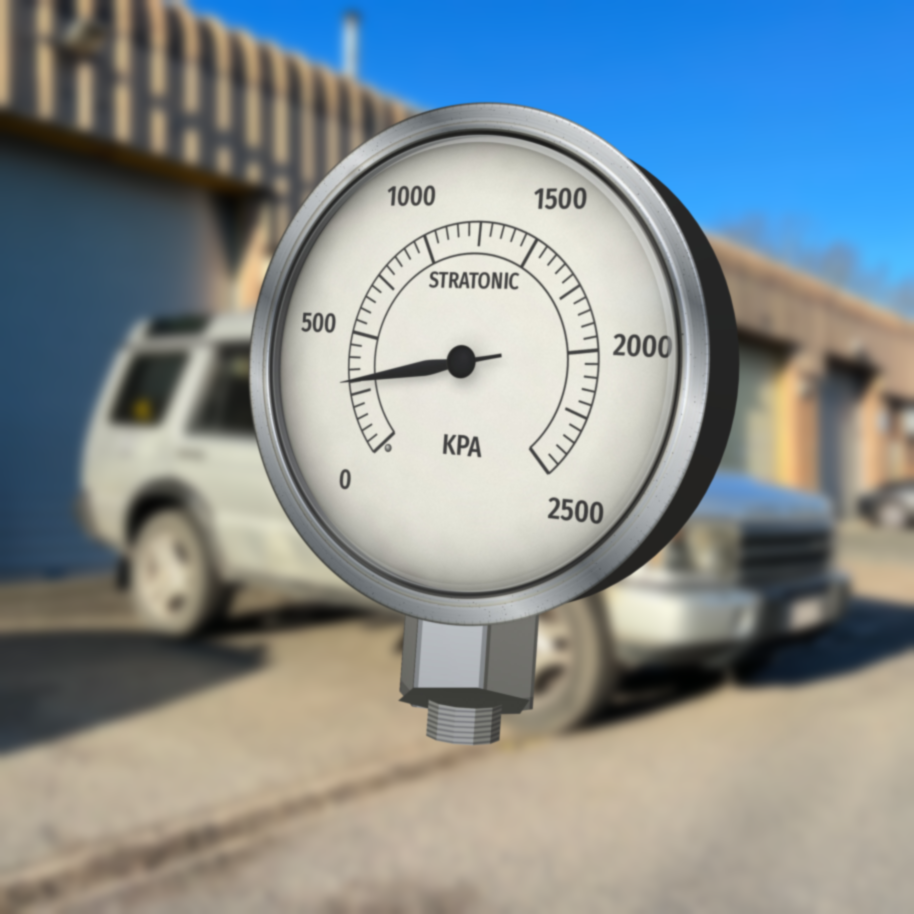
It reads 300 kPa
